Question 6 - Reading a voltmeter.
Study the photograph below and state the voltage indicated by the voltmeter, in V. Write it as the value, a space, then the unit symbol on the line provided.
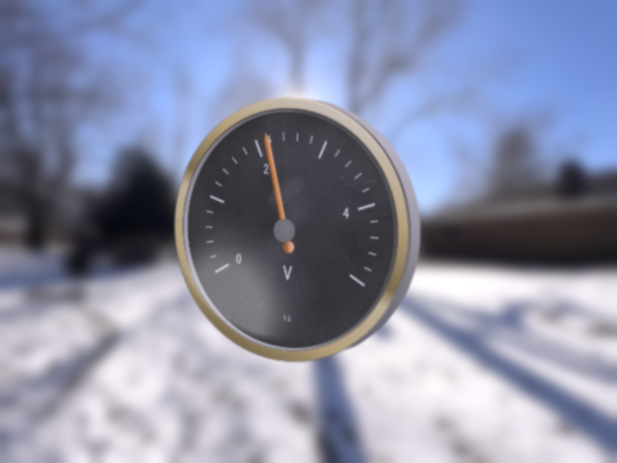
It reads 2.2 V
